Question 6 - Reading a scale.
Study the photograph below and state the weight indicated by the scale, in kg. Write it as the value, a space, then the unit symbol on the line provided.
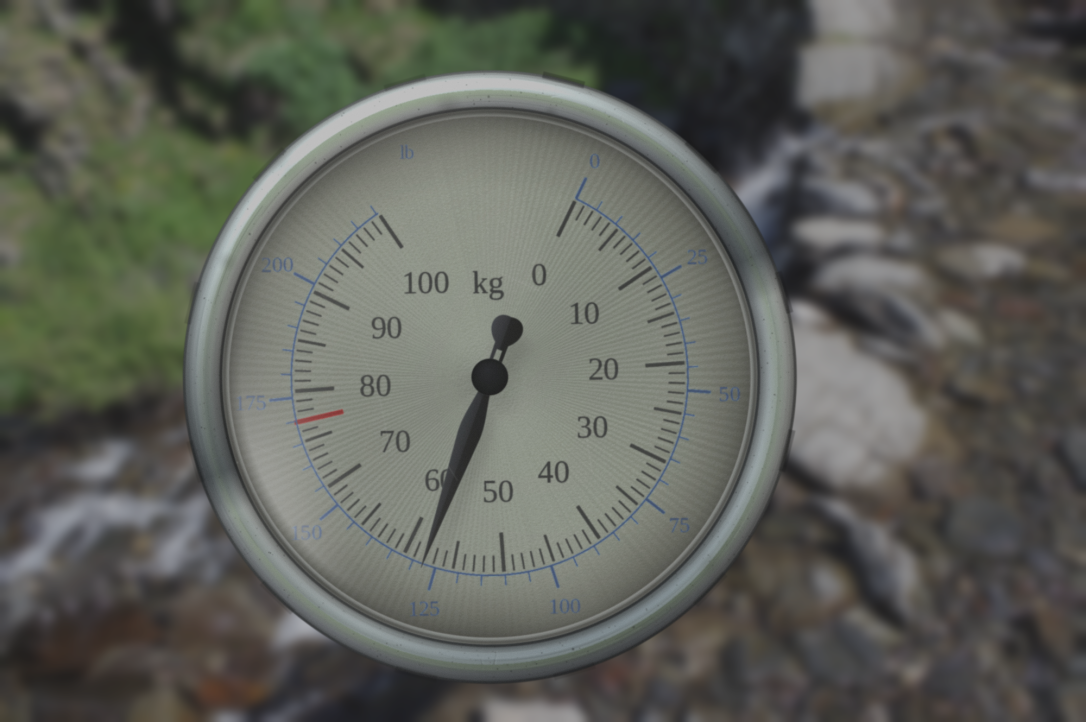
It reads 58 kg
